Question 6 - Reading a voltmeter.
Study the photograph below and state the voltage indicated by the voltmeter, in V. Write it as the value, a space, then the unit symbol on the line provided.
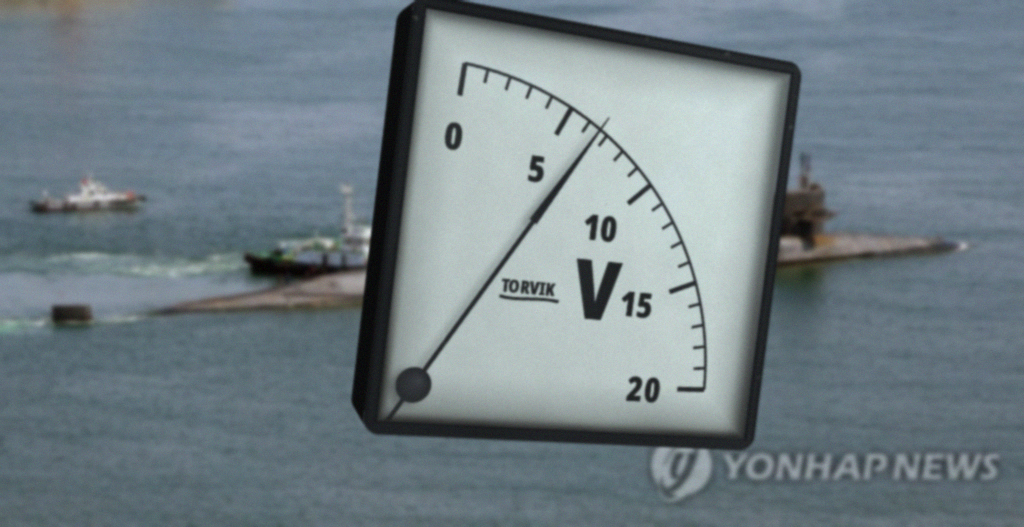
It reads 6.5 V
